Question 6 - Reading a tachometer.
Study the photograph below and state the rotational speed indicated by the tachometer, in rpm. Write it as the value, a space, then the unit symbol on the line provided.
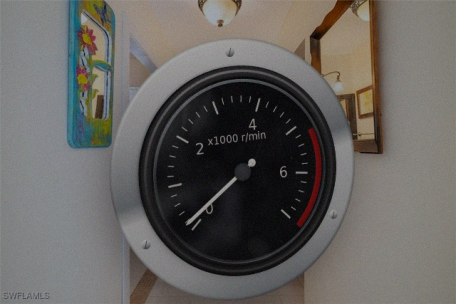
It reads 200 rpm
